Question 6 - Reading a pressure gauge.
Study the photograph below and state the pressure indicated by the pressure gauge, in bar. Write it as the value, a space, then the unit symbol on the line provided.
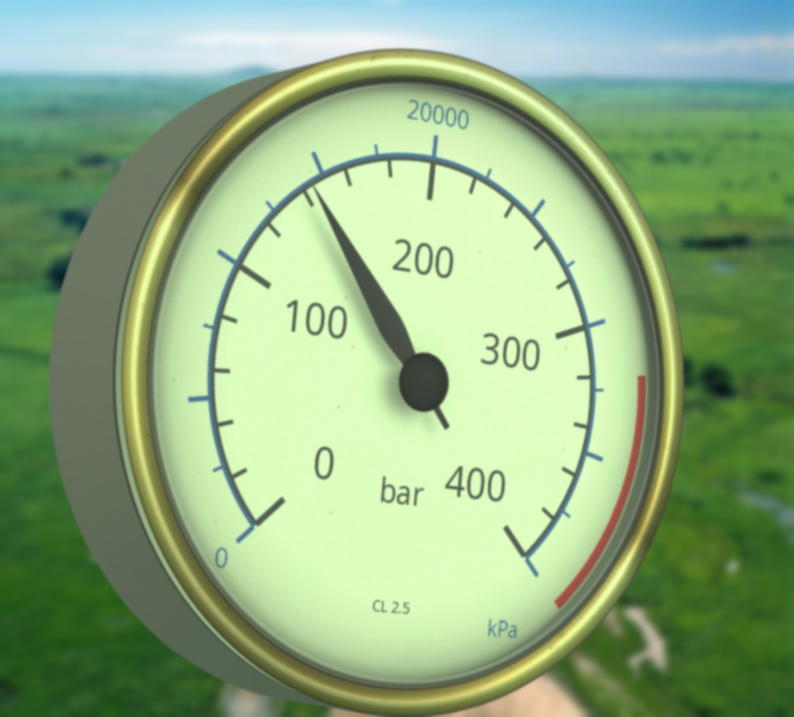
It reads 140 bar
